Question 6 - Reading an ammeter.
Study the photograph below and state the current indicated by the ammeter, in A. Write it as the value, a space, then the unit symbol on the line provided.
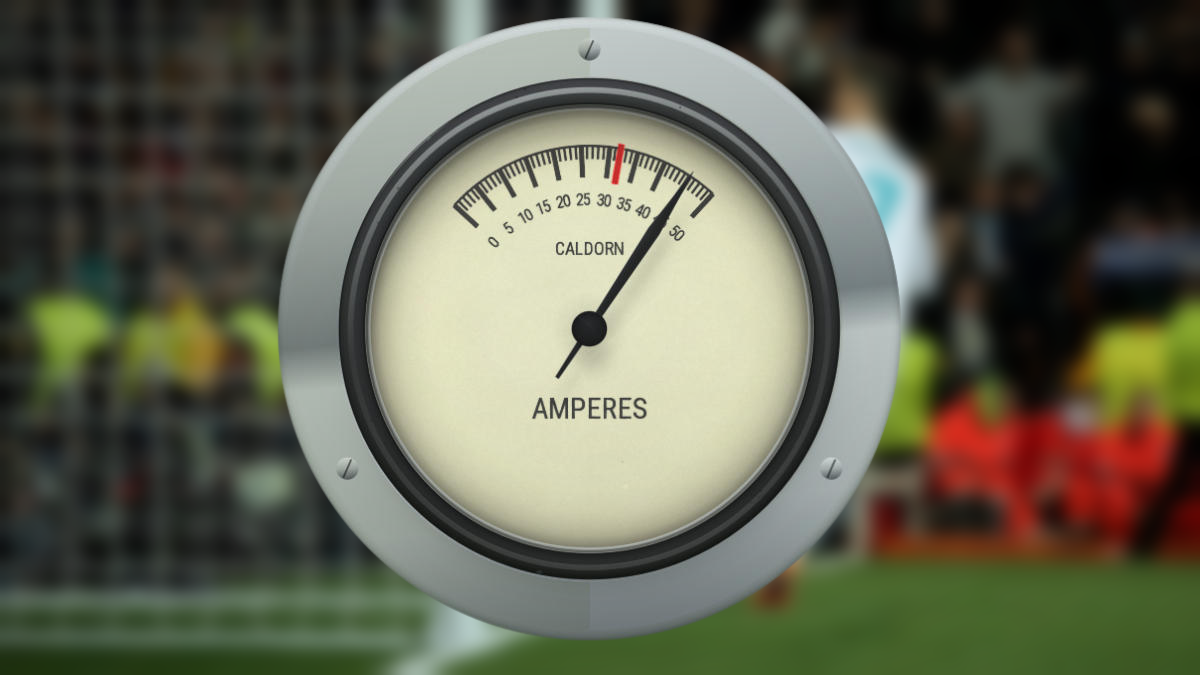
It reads 45 A
